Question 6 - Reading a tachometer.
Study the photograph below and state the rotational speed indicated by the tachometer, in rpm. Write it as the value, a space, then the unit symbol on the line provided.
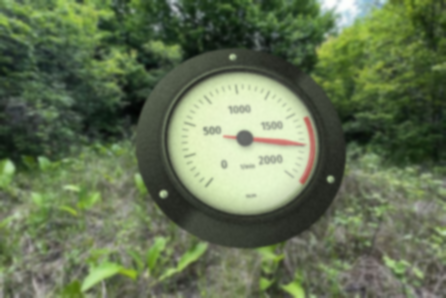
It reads 1750 rpm
